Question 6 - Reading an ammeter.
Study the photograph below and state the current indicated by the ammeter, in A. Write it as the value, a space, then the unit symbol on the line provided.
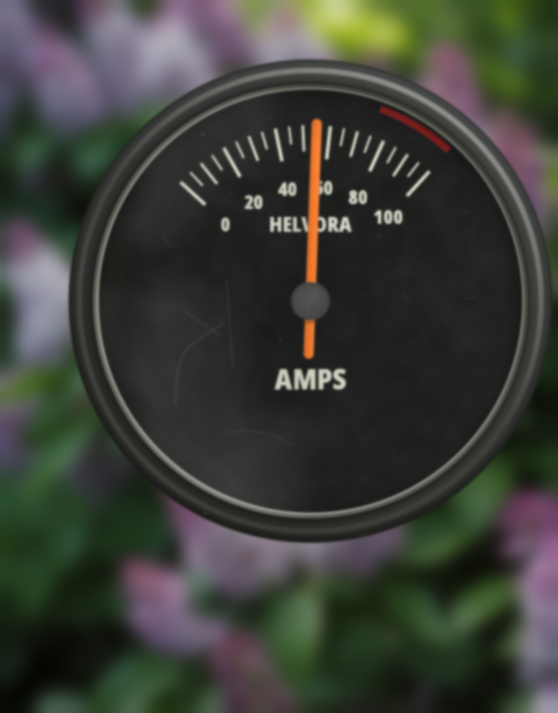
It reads 55 A
